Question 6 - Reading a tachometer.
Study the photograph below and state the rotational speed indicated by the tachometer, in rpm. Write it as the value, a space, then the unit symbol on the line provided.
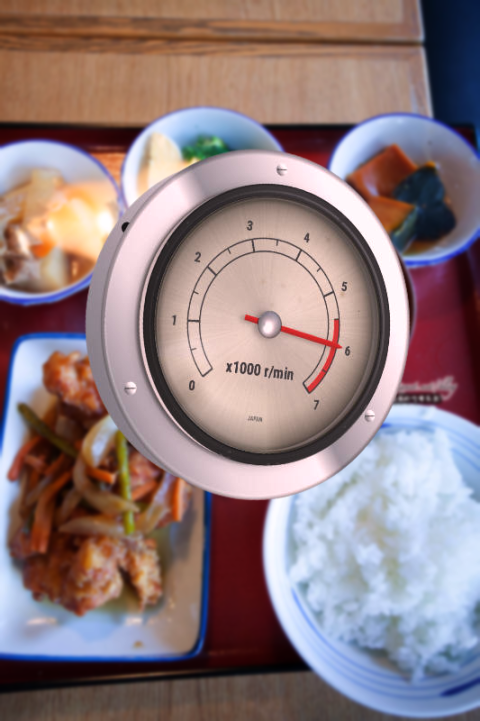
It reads 6000 rpm
